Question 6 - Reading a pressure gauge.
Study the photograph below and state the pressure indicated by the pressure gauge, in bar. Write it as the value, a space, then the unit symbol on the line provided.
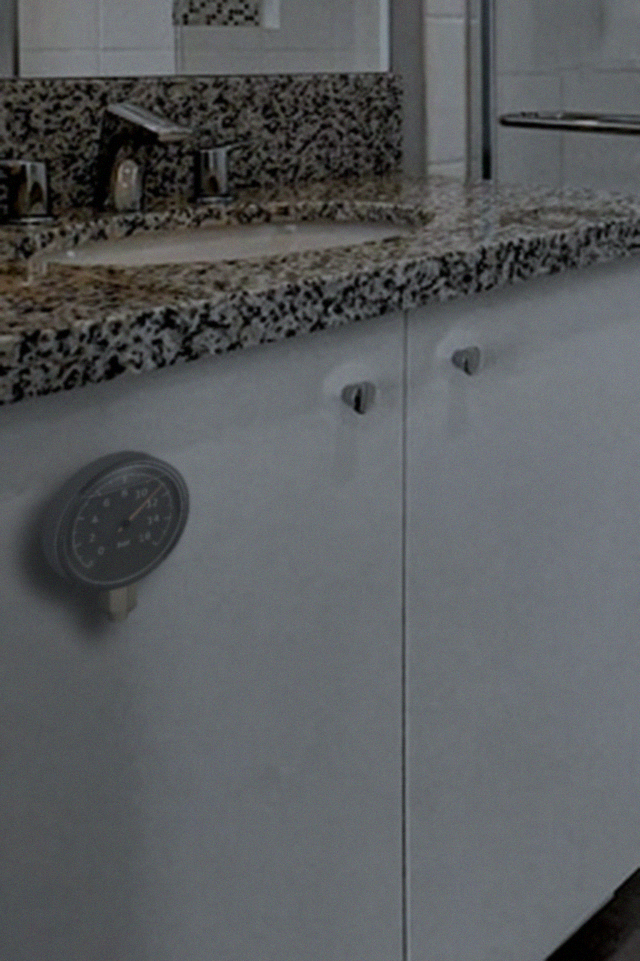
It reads 11 bar
